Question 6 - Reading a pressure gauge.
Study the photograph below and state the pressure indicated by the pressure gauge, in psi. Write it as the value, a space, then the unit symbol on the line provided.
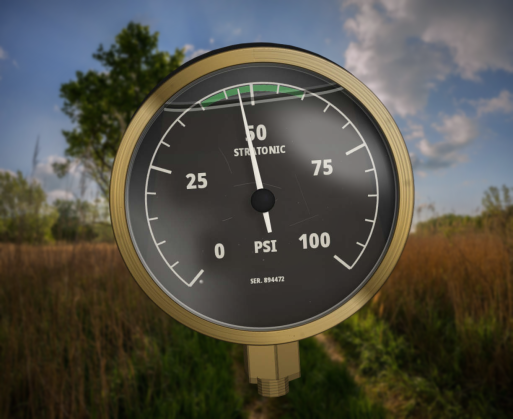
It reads 47.5 psi
